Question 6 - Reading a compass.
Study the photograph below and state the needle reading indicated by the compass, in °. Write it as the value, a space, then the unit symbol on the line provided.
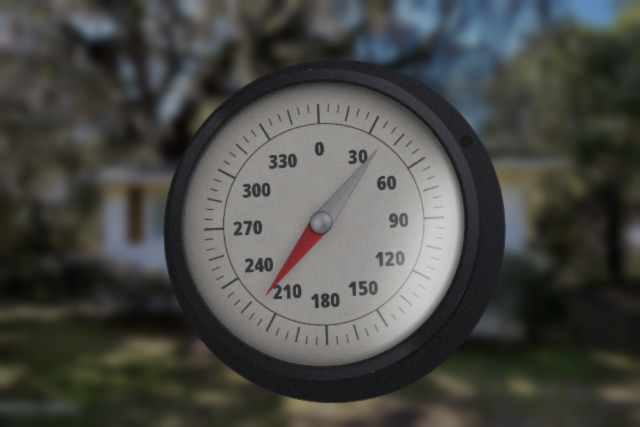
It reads 220 °
